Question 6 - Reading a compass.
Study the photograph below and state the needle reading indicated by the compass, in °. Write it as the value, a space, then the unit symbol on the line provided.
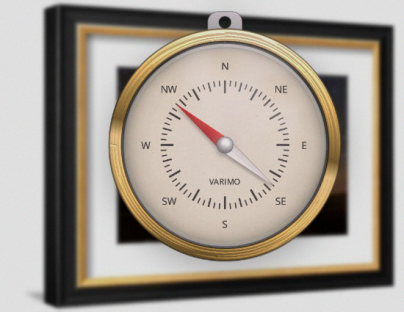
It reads 310 °
